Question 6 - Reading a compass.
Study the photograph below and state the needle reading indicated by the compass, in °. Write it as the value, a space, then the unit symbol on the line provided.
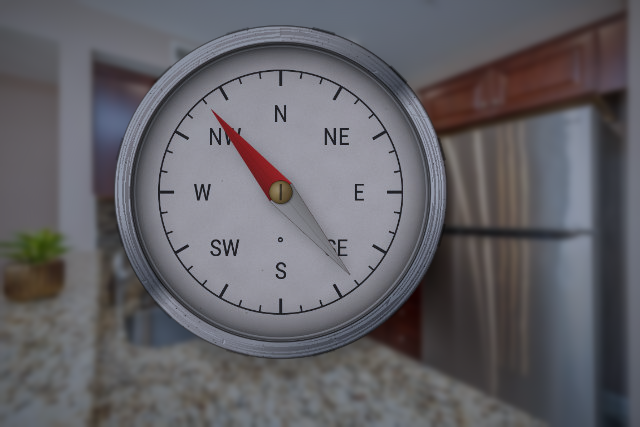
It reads 320 °
